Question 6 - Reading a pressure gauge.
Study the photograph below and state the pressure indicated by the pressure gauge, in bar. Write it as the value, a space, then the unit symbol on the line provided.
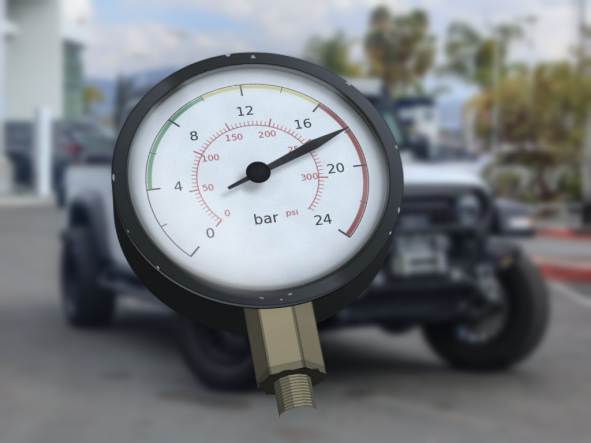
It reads 18 bar
